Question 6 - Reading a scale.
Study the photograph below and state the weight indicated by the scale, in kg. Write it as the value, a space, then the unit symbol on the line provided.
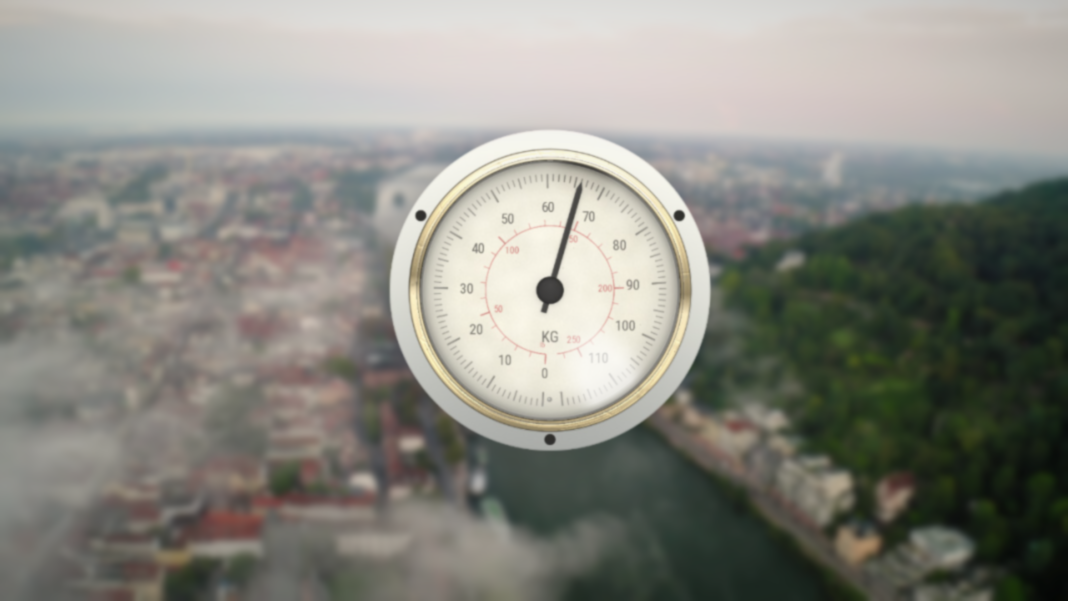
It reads 66 kg
